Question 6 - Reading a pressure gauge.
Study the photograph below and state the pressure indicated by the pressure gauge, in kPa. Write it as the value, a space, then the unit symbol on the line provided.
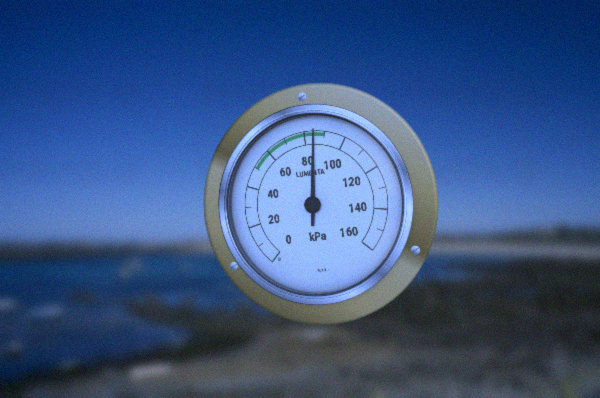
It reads 85 kPa
